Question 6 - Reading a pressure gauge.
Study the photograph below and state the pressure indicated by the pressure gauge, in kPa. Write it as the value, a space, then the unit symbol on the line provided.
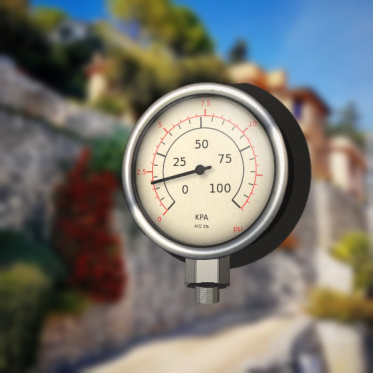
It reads 12.5 kPa
